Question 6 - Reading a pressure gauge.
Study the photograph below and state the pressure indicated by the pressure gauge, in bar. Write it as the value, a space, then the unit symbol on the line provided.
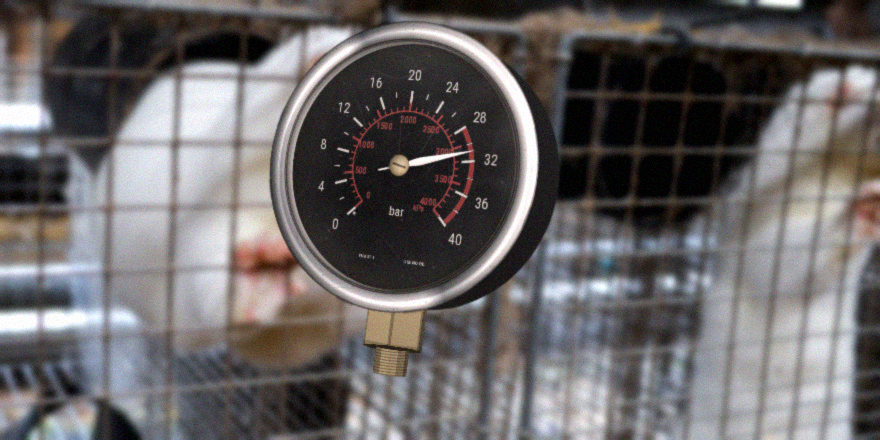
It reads 31 bar
